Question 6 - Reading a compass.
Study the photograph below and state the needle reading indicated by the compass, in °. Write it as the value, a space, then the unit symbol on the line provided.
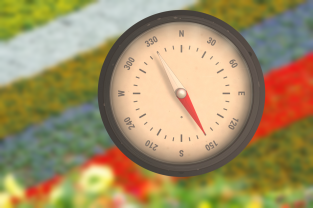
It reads 150 °
